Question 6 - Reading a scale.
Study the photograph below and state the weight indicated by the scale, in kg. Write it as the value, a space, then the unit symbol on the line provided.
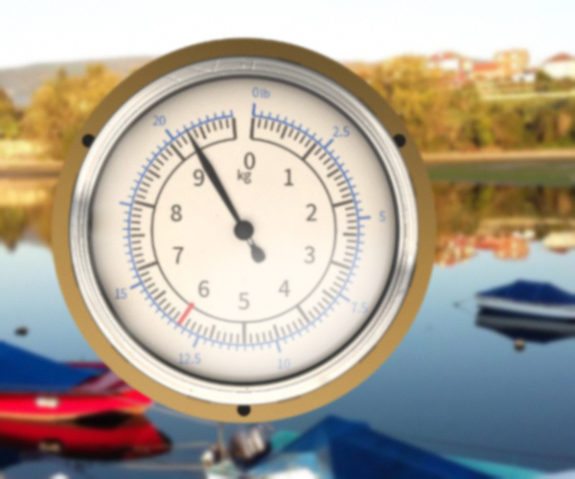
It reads 9.3 kg
